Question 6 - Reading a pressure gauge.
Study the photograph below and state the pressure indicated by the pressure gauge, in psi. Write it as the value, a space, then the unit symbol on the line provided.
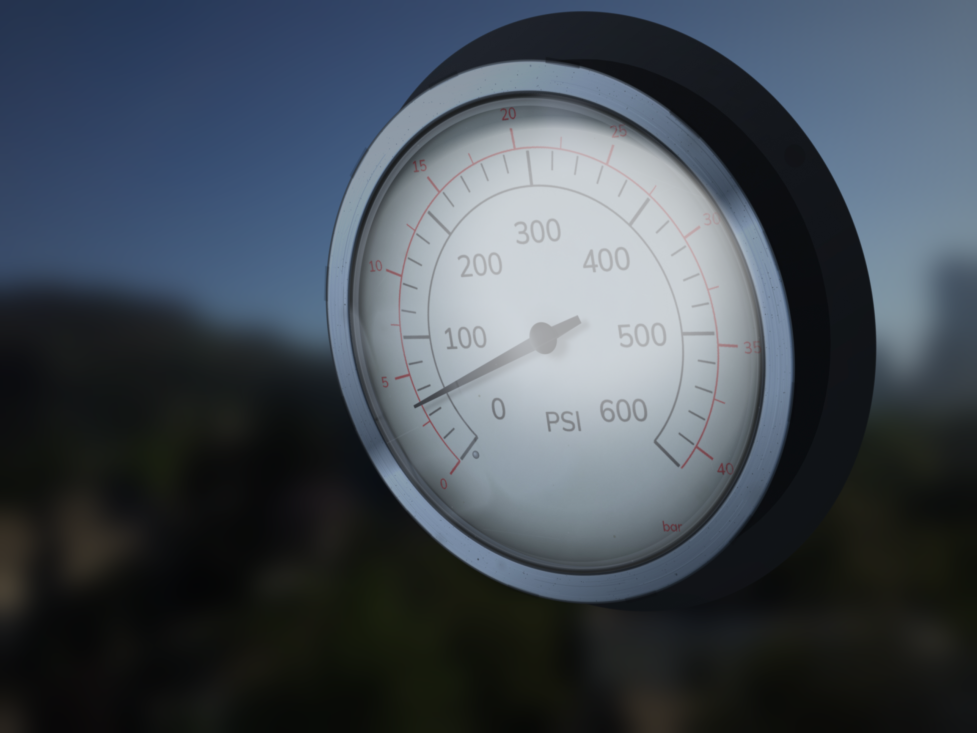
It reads 50 psi
